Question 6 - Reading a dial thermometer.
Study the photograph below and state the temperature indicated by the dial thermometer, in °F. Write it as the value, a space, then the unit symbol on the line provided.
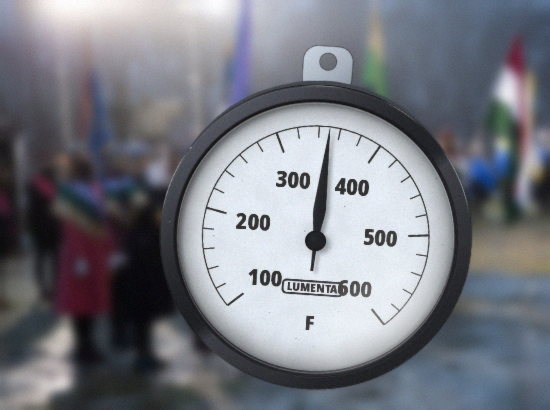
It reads 350 °F
